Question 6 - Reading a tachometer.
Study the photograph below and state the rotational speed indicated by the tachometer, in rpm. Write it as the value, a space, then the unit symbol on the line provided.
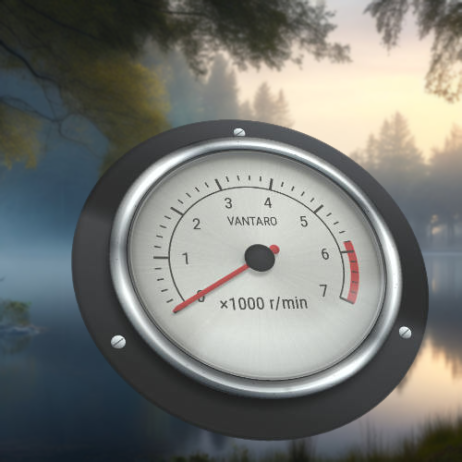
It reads 0 rpm
